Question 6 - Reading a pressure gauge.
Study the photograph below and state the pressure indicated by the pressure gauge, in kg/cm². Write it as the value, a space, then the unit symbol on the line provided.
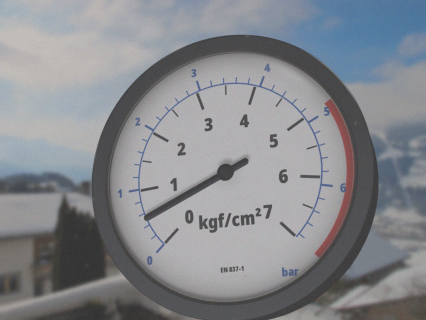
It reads 0.5 kg/cm²
